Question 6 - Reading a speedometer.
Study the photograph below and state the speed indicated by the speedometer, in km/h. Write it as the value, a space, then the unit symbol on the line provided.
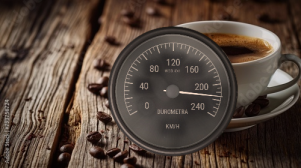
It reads 215 km/h
